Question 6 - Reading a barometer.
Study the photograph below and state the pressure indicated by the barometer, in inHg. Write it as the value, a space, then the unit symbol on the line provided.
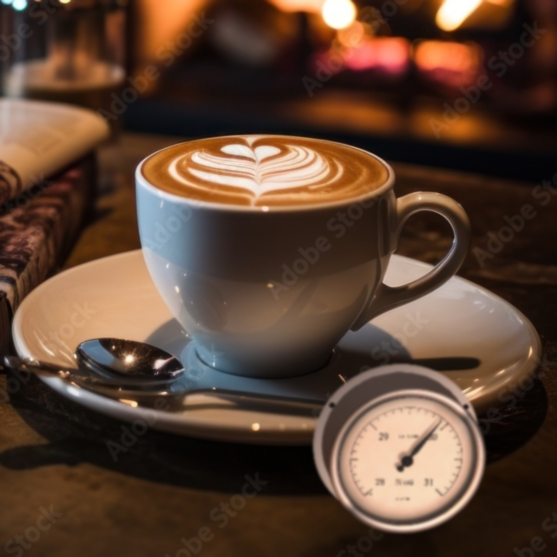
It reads 29.9 inHg
